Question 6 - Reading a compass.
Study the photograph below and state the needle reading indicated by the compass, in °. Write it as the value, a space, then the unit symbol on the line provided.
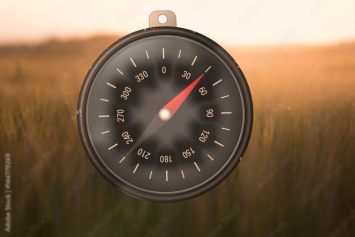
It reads 45 °
